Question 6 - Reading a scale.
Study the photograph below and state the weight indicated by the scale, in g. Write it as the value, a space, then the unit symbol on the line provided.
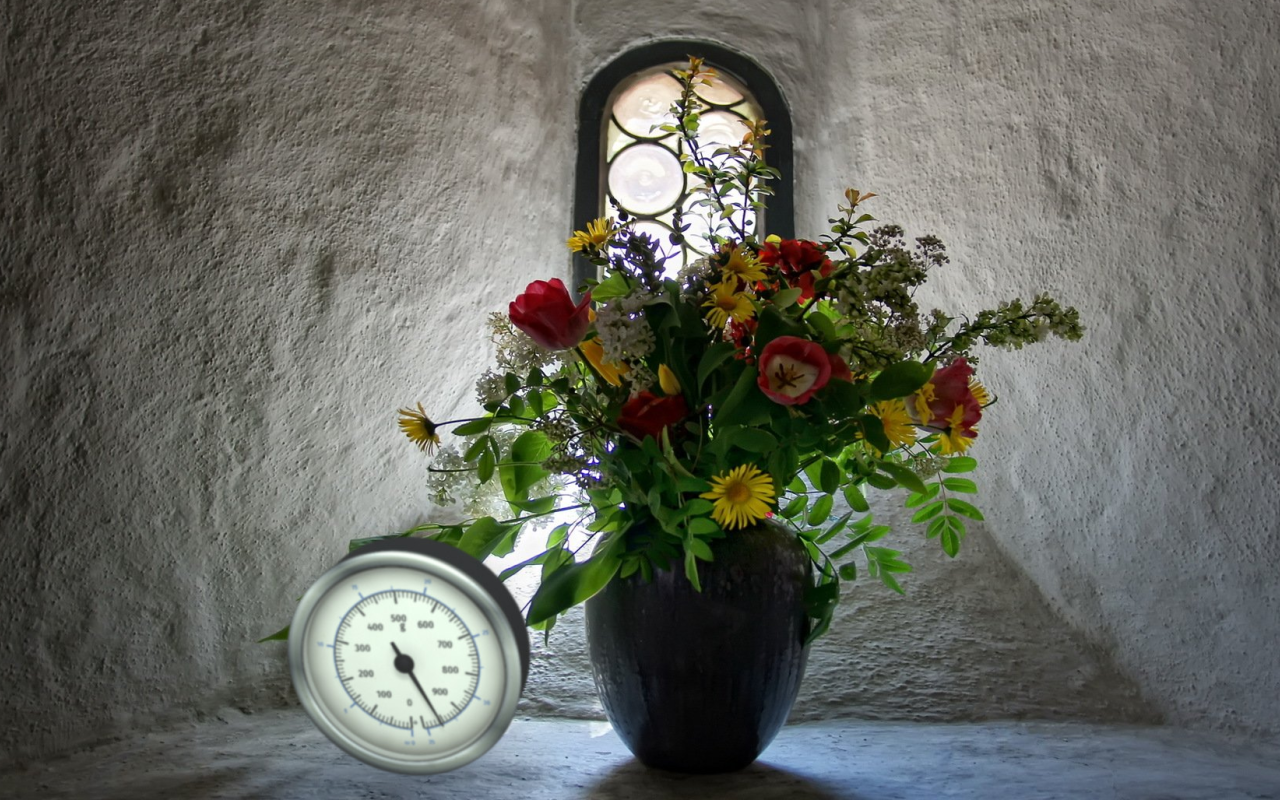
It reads 950 g
